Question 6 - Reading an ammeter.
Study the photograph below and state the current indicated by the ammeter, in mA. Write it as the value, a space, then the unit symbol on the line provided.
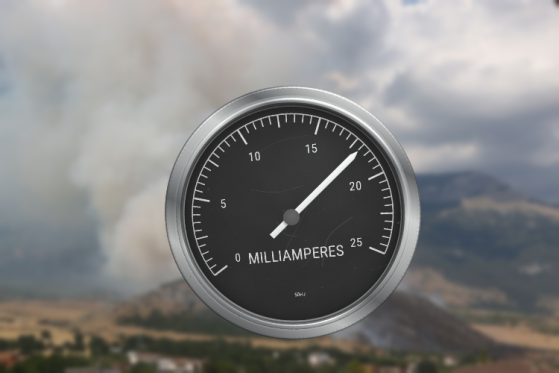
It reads 18 mA
